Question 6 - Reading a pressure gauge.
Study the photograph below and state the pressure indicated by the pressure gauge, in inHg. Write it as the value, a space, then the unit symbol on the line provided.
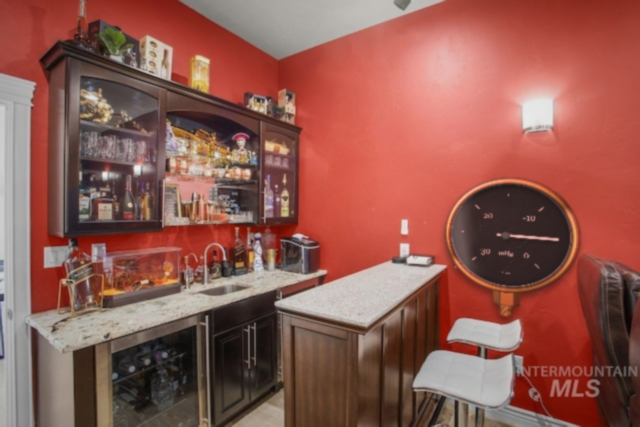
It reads -5 inHg
